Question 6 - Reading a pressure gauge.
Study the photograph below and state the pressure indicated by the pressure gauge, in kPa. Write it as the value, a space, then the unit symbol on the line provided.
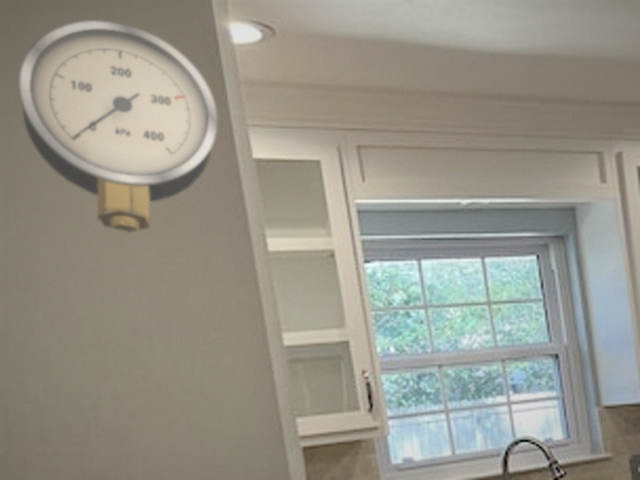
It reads 0 kPa
